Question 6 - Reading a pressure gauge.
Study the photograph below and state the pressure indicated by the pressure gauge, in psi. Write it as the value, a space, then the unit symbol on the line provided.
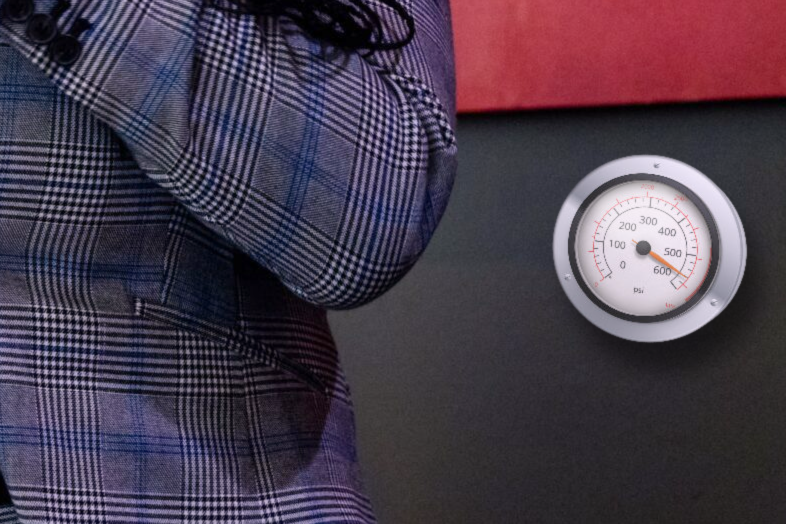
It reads 560 psi
